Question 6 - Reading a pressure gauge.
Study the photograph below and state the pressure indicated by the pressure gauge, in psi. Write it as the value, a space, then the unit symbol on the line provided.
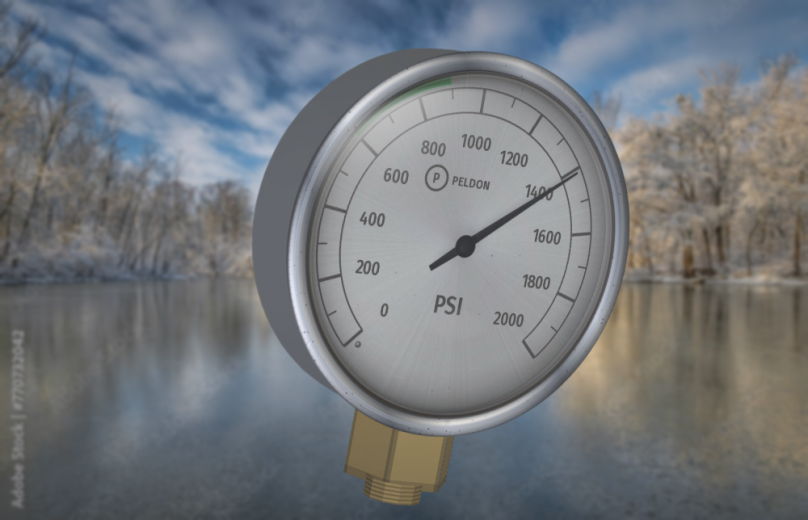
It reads 1400 psi
